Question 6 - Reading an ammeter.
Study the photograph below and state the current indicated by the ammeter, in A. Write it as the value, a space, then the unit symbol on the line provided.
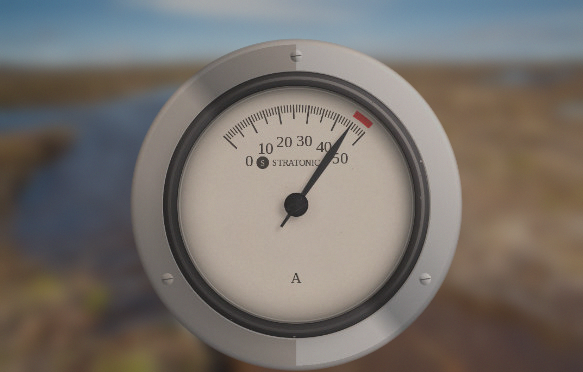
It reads 45 A
